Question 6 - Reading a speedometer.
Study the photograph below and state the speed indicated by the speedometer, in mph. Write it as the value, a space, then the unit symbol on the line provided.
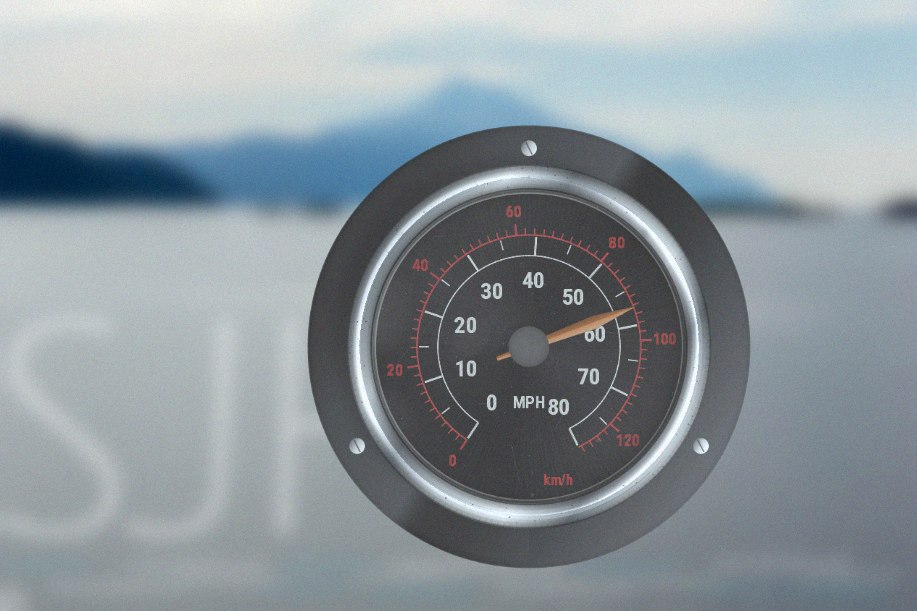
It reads 57.5 mph
